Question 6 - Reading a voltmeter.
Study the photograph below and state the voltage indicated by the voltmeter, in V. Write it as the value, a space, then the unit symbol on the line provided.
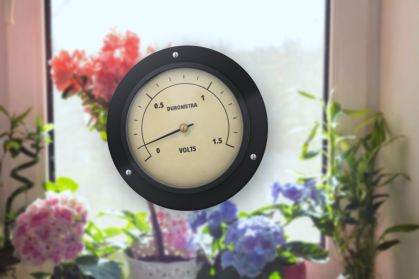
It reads 0.1 V
